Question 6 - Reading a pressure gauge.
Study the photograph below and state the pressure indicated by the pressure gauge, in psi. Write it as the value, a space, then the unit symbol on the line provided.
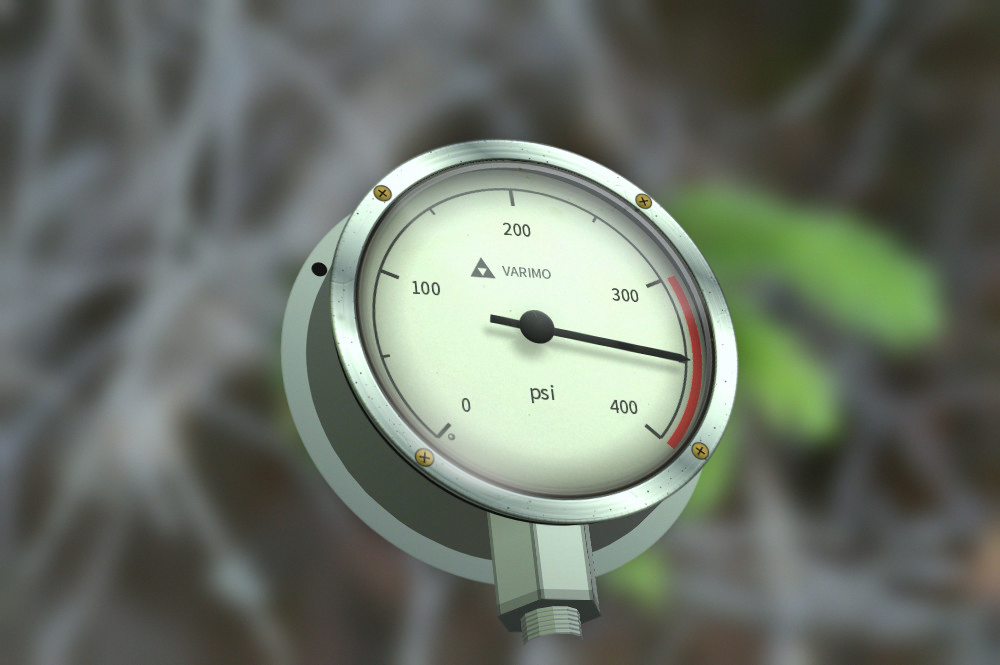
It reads 350 psi
